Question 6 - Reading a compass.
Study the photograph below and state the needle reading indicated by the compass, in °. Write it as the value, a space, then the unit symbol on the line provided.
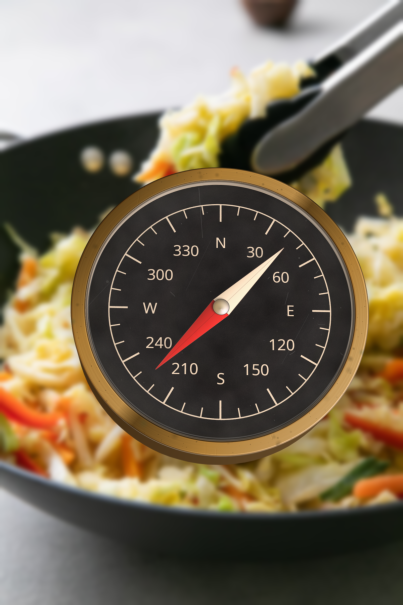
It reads 225 °
